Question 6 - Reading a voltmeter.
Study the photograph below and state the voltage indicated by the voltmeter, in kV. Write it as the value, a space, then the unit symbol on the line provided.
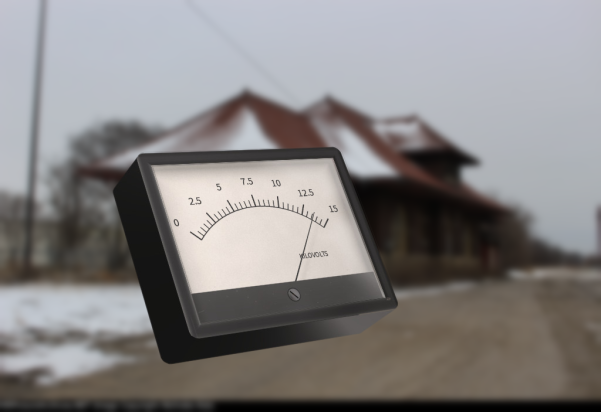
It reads 13.5 kV
